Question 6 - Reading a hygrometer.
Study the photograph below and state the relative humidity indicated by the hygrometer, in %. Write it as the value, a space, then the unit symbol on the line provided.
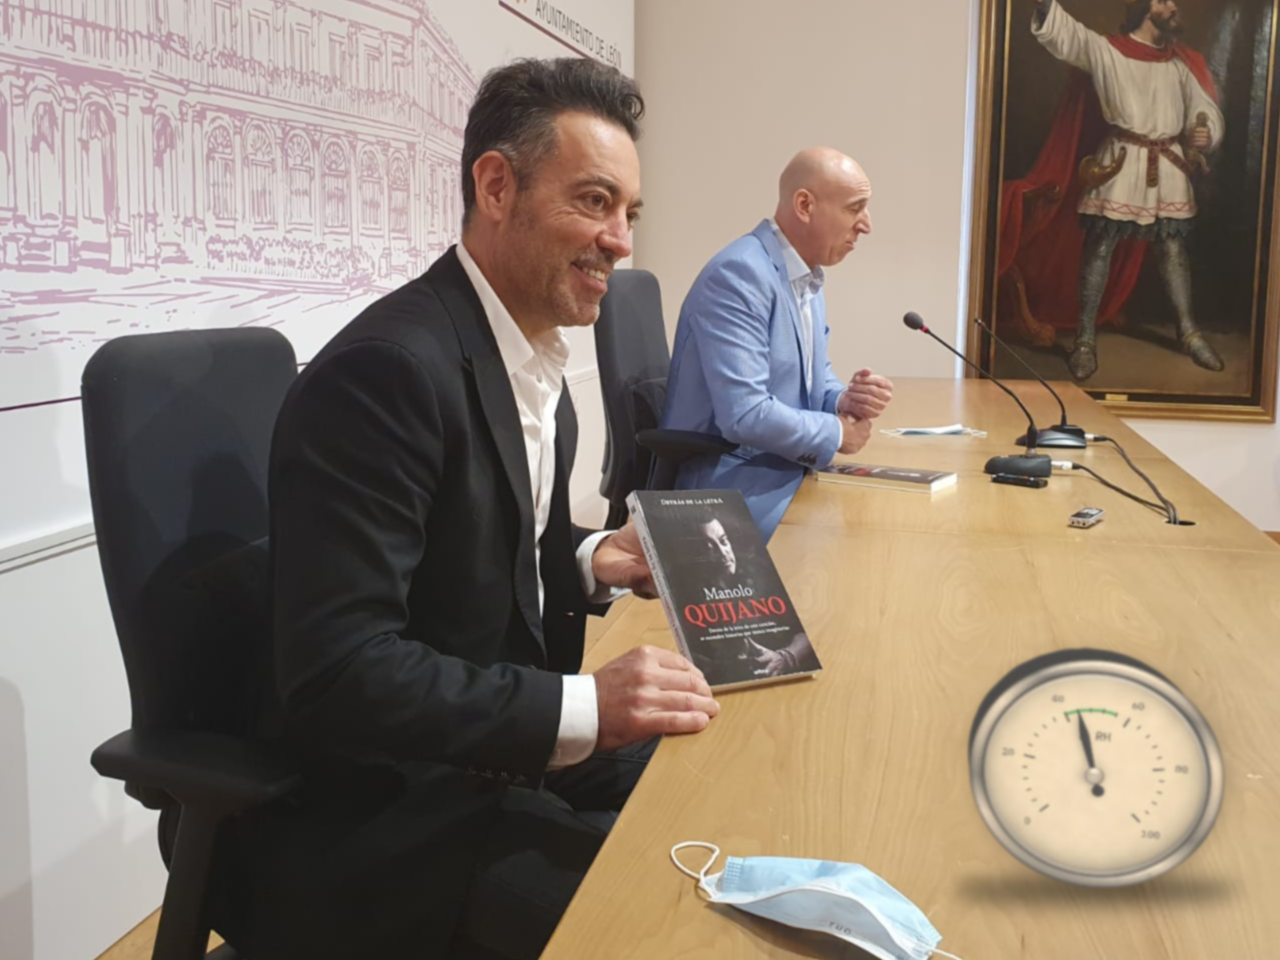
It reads 44 %
